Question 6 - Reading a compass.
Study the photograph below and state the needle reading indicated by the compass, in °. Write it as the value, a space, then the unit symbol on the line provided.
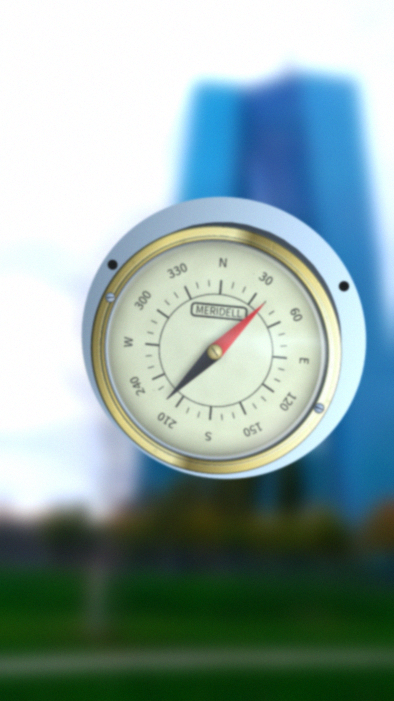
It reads 40 °
